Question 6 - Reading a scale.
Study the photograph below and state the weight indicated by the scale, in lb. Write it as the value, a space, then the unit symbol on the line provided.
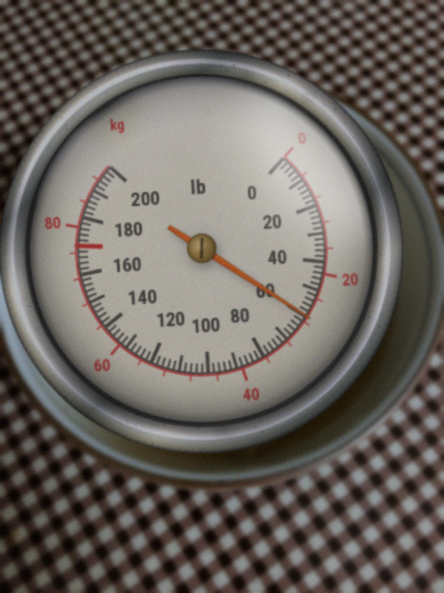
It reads 60 lb
